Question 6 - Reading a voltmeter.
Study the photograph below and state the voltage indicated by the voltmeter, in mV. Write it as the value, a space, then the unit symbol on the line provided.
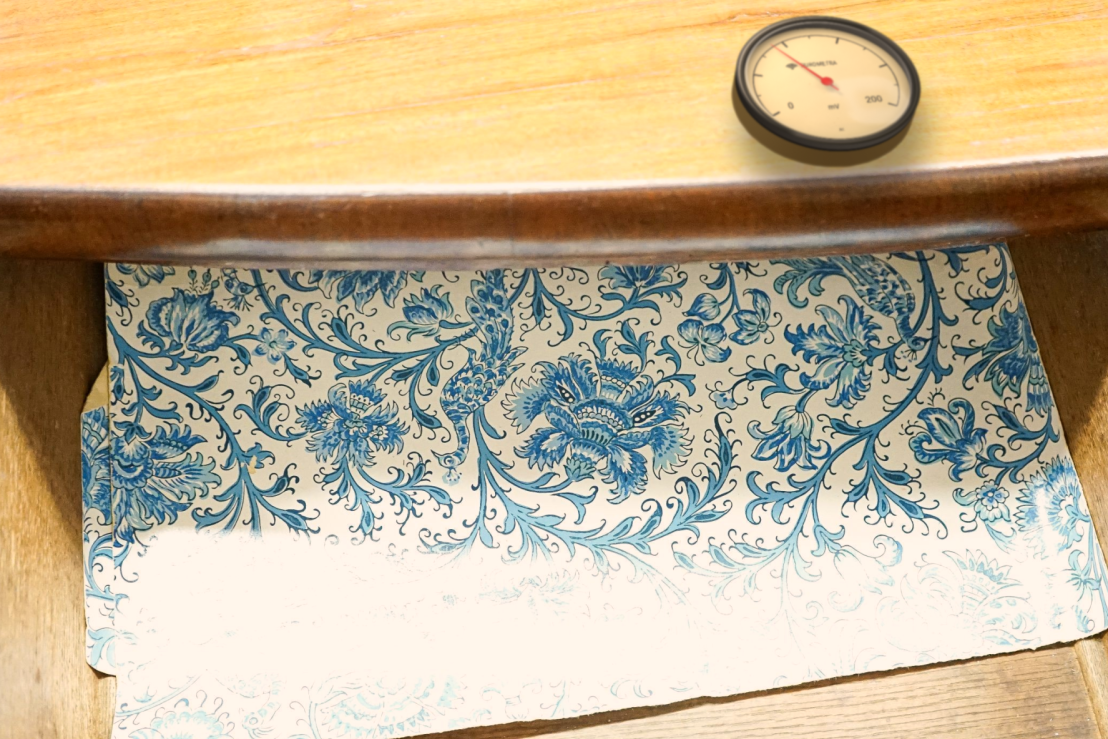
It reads 70 mV
